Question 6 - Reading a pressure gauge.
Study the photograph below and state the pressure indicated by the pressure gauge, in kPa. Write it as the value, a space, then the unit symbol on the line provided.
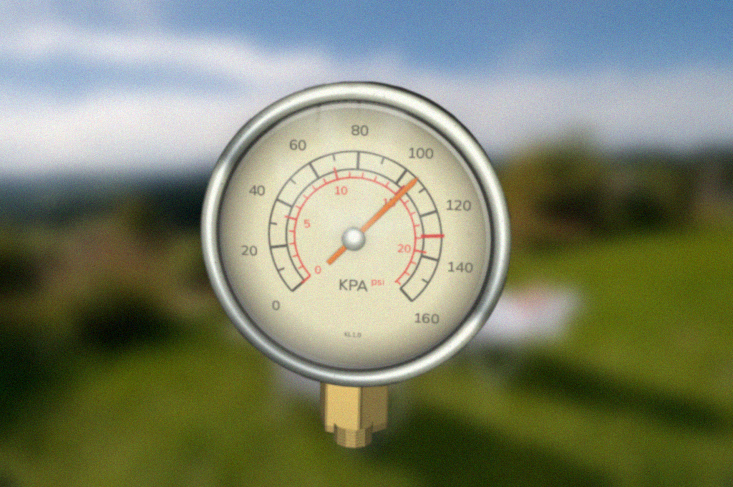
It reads 105 kPa
